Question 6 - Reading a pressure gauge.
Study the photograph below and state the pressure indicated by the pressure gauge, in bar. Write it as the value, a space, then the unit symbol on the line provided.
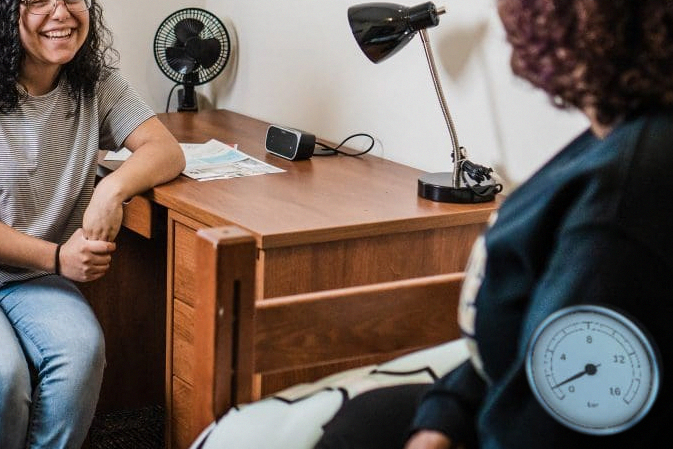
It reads 1 bar
